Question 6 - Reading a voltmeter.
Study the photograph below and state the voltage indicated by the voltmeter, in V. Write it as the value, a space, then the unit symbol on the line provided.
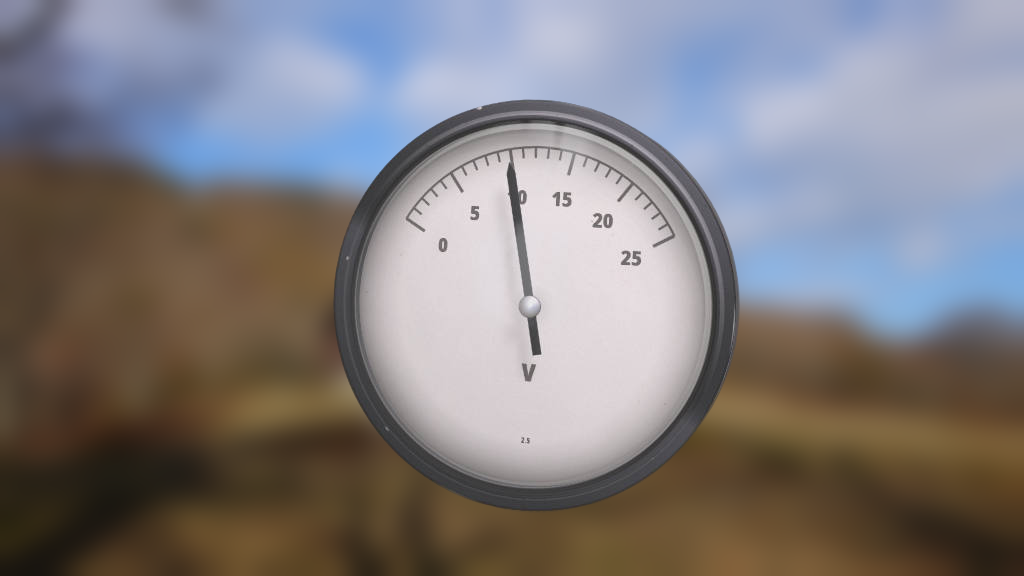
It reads 10 V
